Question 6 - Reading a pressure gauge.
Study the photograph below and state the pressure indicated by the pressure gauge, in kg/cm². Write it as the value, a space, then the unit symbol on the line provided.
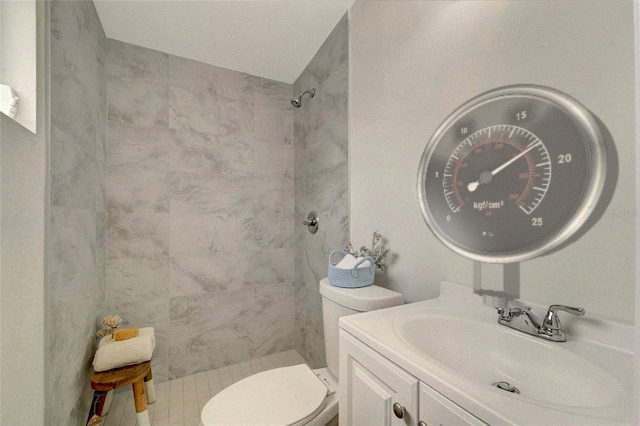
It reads 18 kg/cm²
